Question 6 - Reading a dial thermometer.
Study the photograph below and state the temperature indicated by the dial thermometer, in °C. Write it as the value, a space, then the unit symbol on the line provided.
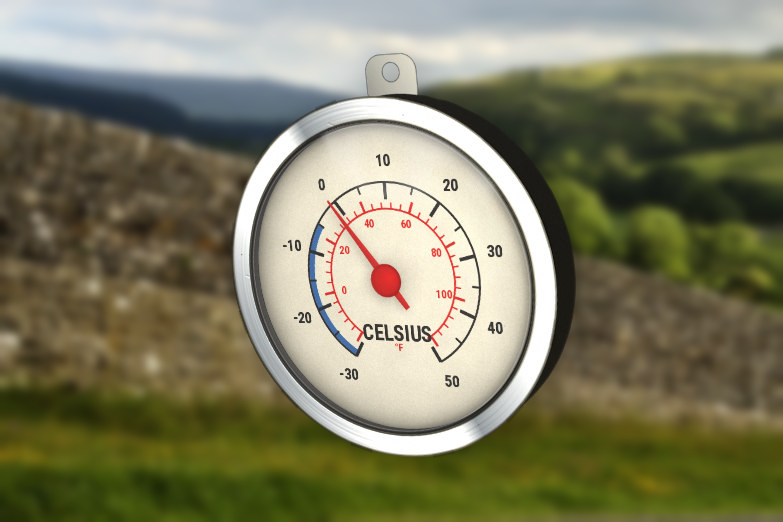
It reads 0 °C
